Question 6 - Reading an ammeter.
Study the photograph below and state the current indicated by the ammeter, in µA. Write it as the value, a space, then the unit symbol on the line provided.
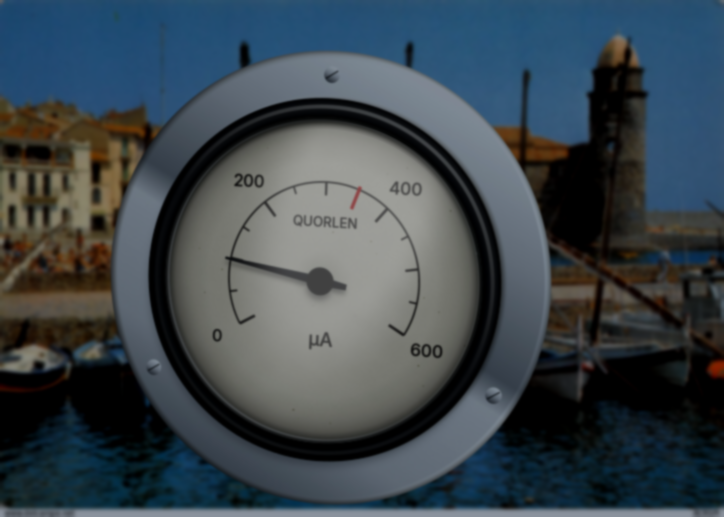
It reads 100 µA
